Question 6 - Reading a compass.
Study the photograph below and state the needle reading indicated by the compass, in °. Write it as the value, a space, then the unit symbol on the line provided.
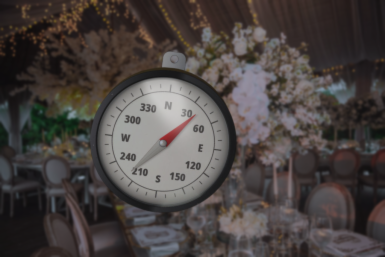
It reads 40 °
